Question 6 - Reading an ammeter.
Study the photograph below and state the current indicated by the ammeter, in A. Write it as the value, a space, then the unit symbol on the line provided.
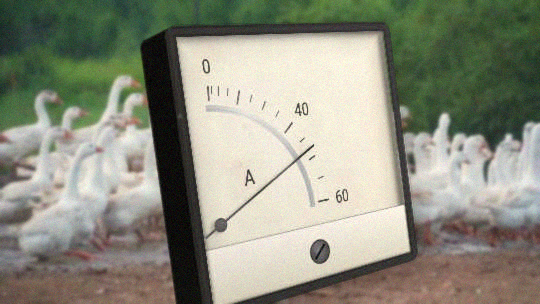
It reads 47.5 A
